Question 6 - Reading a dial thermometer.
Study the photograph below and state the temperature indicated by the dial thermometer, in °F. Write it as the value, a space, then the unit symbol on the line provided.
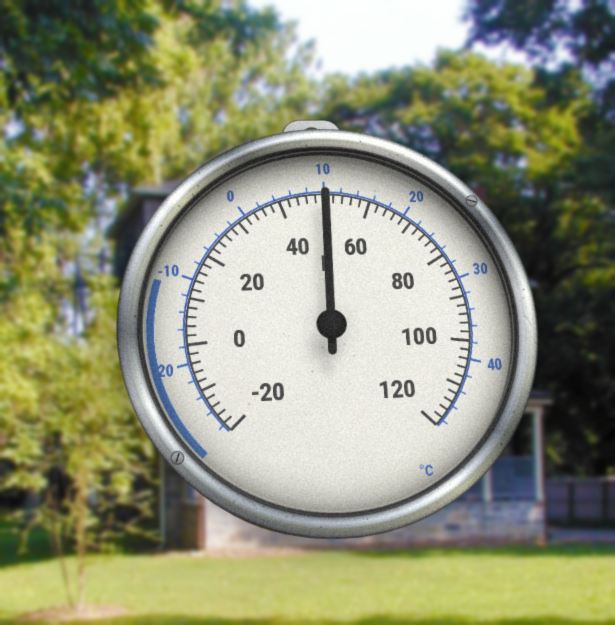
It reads 50 °F
